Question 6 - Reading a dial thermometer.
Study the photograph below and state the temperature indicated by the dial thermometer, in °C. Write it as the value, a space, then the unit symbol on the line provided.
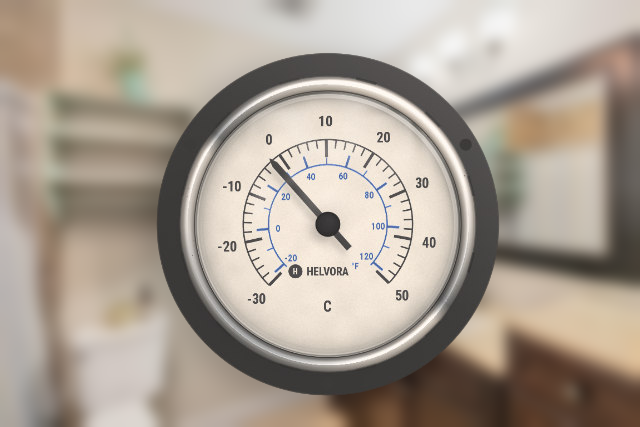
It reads -2 °C
